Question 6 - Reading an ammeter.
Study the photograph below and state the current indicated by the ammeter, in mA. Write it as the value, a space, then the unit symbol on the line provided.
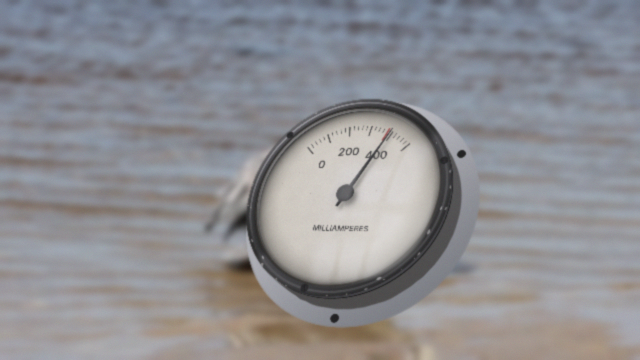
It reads 400 mA
